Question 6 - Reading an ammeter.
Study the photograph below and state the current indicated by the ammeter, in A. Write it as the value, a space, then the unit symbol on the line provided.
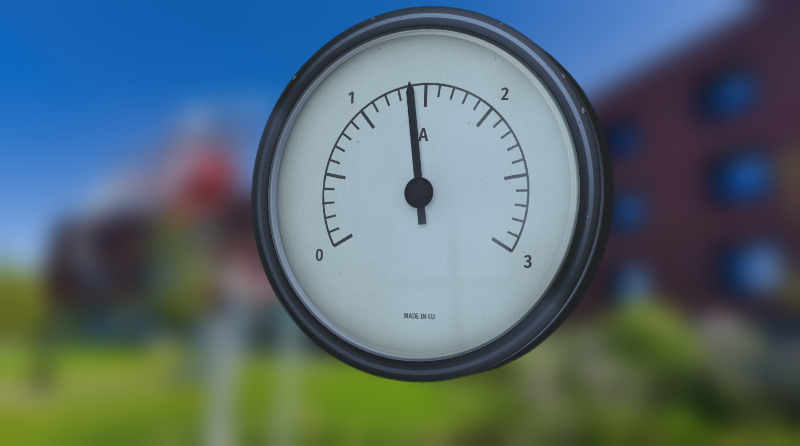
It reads 1.4 A
